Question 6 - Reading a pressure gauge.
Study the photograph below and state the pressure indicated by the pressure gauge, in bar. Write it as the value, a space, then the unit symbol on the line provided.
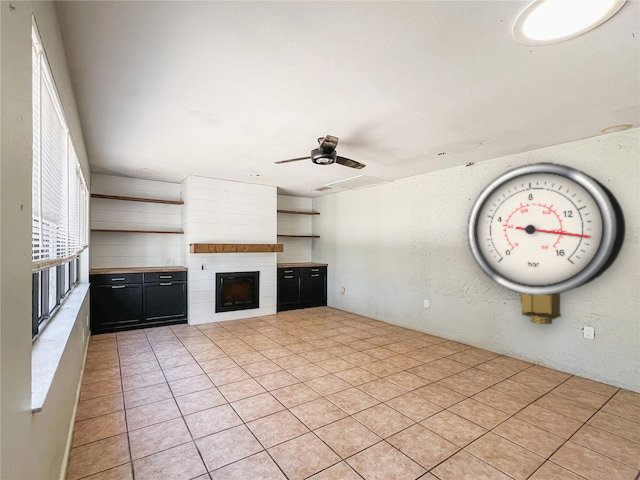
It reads 14 bar
